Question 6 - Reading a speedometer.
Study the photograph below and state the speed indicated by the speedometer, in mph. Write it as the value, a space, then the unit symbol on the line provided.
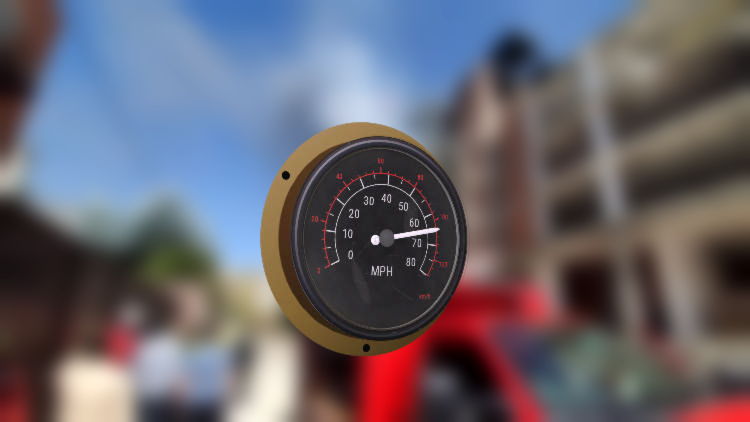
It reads 65 mph
